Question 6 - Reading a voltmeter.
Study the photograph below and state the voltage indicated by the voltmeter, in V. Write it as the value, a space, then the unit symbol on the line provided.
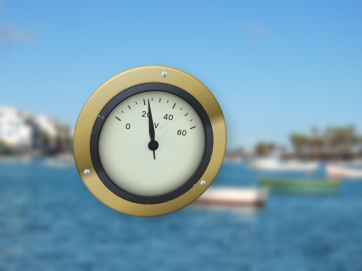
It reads 22.5 V
